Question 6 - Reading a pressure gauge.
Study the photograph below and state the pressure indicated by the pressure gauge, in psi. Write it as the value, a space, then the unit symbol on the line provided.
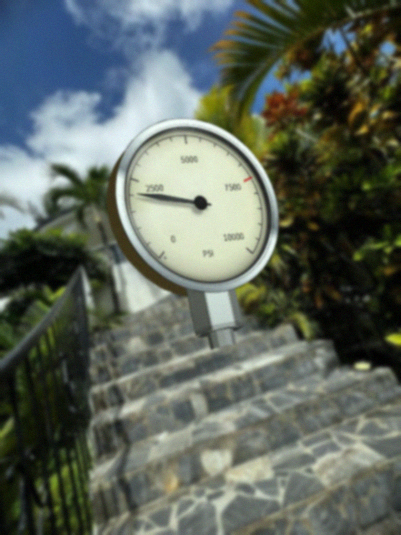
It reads 2000 psi
